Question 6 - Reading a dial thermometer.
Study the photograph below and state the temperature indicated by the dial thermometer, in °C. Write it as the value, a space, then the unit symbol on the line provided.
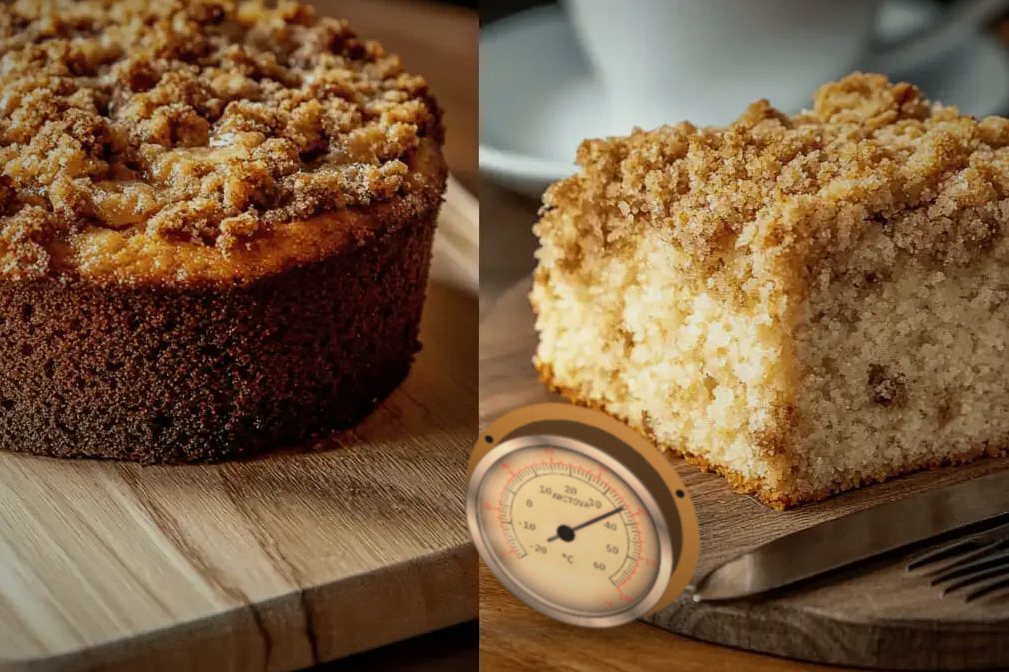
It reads 35 °C
